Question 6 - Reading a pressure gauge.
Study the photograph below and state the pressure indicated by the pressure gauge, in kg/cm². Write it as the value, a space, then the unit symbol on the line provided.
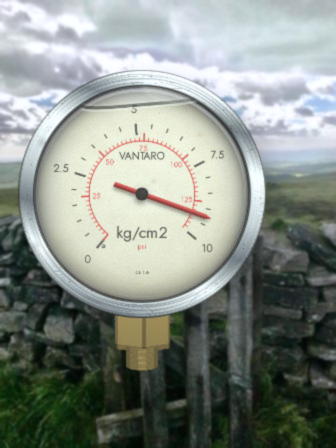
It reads 9.25 kg/cm²
